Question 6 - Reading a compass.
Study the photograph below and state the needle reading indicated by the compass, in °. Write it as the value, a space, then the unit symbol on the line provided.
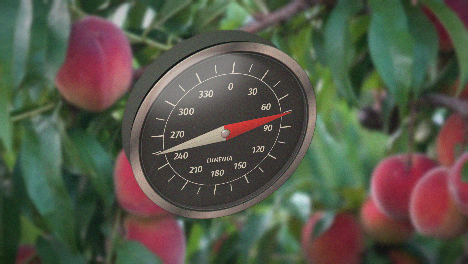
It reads 75 °
